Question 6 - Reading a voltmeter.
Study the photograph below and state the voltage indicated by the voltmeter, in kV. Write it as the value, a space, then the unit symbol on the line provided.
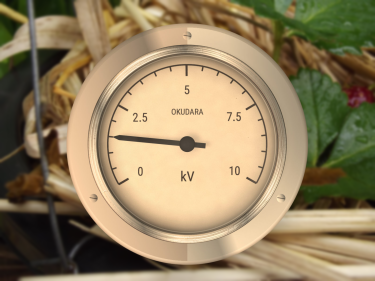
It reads 1.5 kV
